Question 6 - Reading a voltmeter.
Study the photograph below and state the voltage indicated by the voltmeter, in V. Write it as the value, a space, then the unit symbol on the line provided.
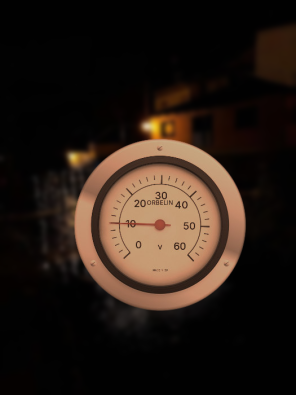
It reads 10 V
